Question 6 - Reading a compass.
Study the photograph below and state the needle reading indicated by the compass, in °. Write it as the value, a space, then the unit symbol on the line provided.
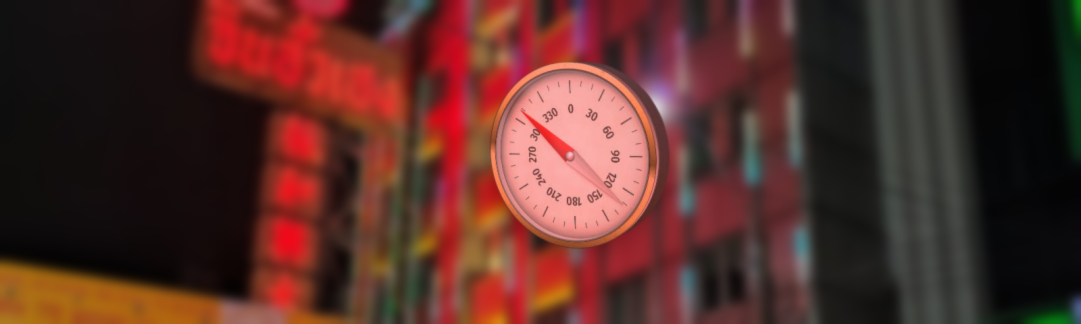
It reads 310 °
